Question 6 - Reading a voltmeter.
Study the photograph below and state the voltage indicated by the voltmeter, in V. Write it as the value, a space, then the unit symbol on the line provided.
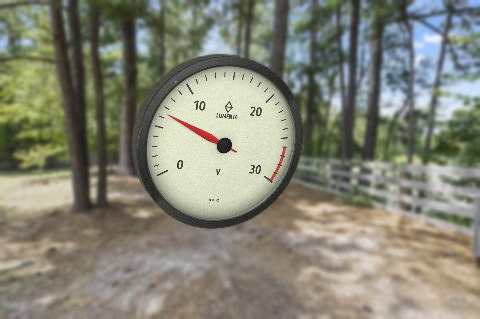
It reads 6.5 V
